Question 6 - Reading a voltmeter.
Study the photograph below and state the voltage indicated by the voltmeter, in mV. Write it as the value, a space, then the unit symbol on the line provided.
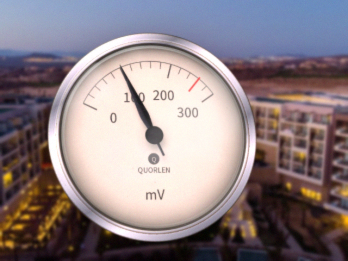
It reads 100 mV
